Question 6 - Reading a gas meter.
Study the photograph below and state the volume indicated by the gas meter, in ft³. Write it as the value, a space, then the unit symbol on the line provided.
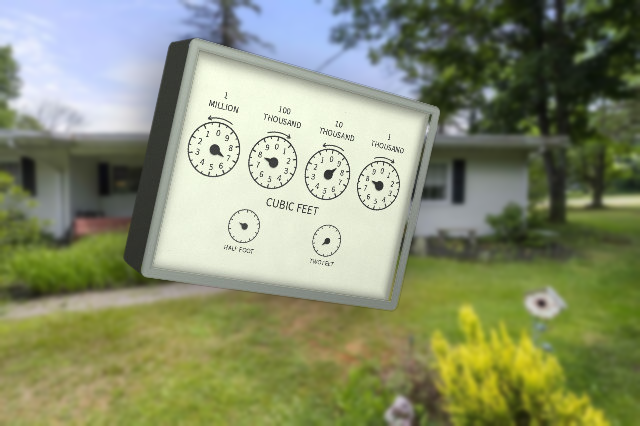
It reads 678800 ft³
